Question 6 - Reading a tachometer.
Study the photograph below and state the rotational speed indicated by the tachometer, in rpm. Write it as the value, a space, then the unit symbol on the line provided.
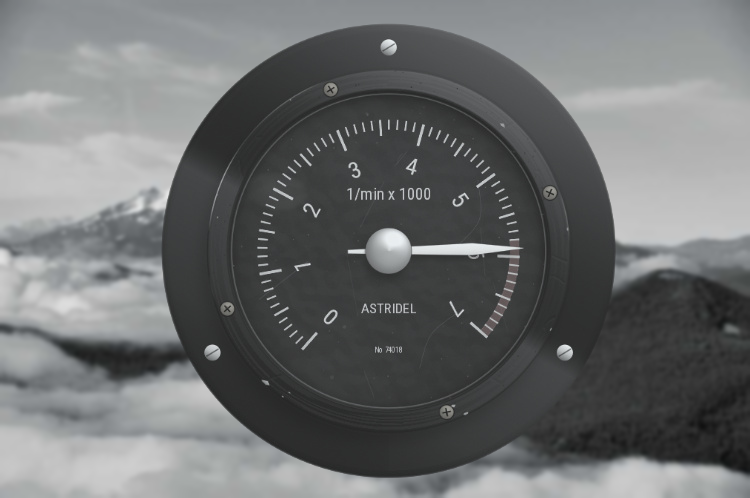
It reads 5900 rpm
